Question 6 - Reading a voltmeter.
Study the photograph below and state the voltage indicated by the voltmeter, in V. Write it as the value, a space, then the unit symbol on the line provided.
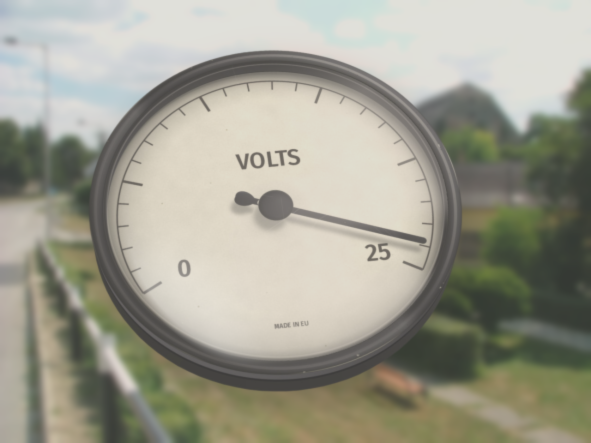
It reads 24 V
